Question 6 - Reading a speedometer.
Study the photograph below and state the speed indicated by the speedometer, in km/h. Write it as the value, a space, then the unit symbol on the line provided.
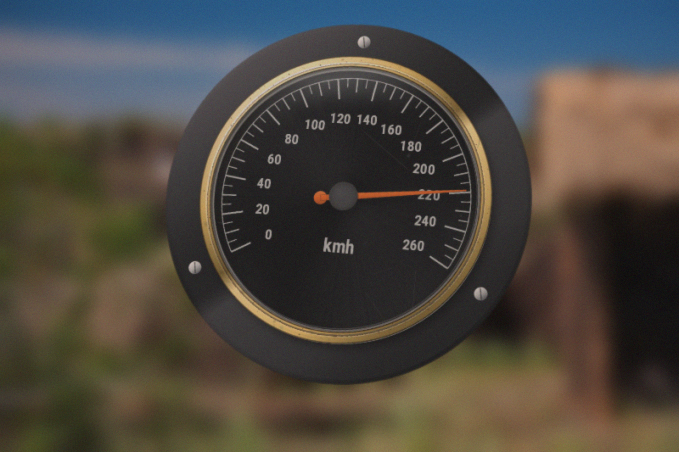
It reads 220 km/h
